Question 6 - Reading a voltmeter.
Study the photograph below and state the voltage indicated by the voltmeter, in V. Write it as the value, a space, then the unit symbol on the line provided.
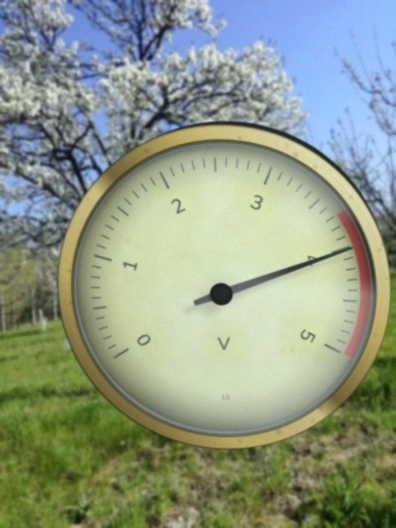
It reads 4 V
